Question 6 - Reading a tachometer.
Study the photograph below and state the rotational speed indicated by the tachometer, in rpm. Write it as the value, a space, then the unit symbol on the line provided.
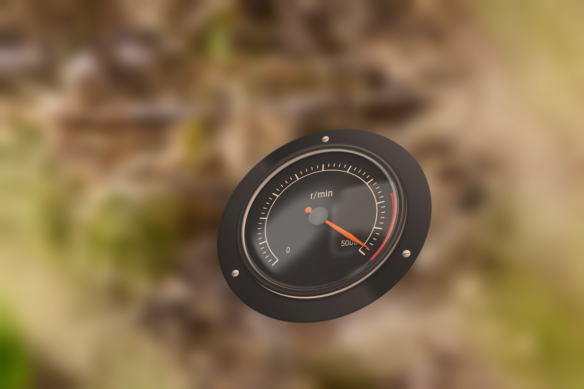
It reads 4900 rpm
